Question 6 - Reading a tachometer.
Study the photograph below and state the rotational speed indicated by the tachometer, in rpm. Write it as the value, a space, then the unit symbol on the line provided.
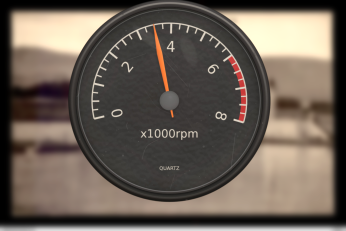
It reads 3500 rpm
